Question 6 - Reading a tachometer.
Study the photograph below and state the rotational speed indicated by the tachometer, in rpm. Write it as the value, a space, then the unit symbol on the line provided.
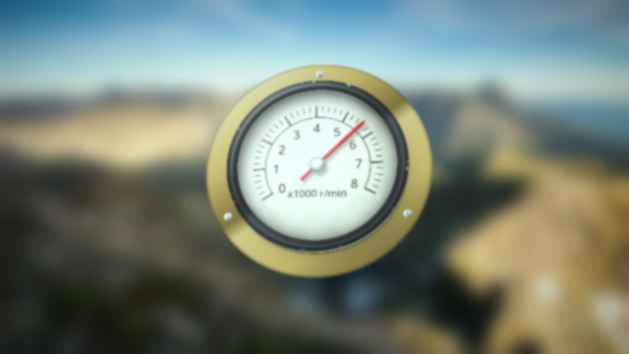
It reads 5600 rpm
